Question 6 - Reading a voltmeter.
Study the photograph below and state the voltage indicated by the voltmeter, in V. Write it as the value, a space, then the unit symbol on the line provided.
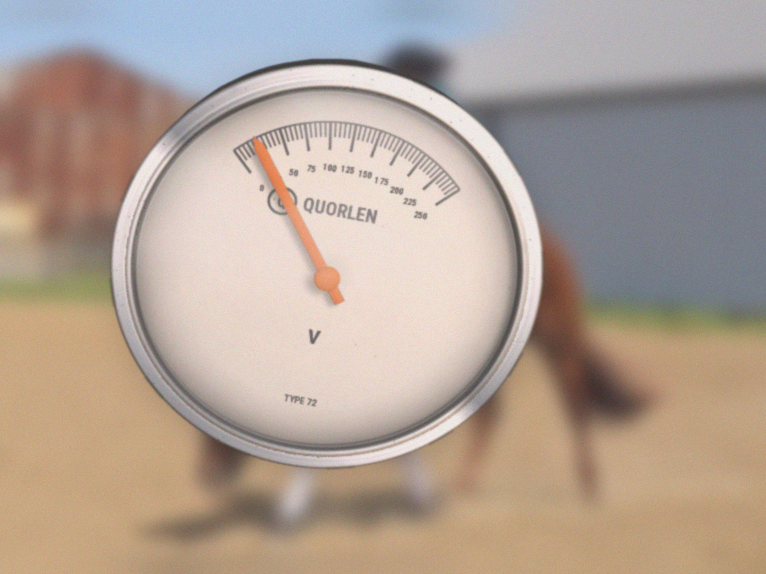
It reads 25 V
